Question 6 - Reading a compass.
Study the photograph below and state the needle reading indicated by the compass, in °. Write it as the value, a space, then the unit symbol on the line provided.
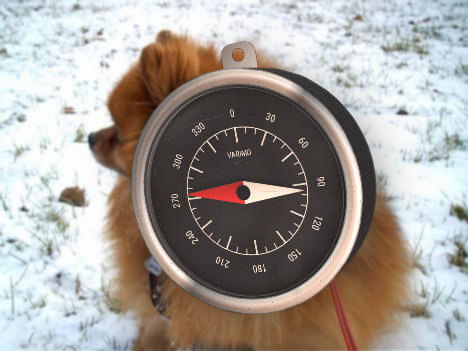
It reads 275 °
